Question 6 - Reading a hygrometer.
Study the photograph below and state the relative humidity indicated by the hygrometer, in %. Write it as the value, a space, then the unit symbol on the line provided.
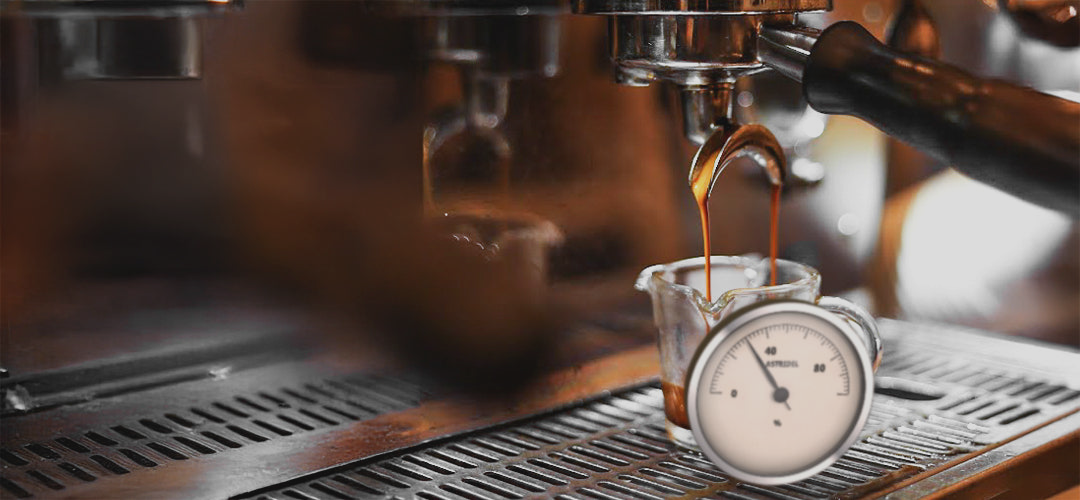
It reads 30 %
